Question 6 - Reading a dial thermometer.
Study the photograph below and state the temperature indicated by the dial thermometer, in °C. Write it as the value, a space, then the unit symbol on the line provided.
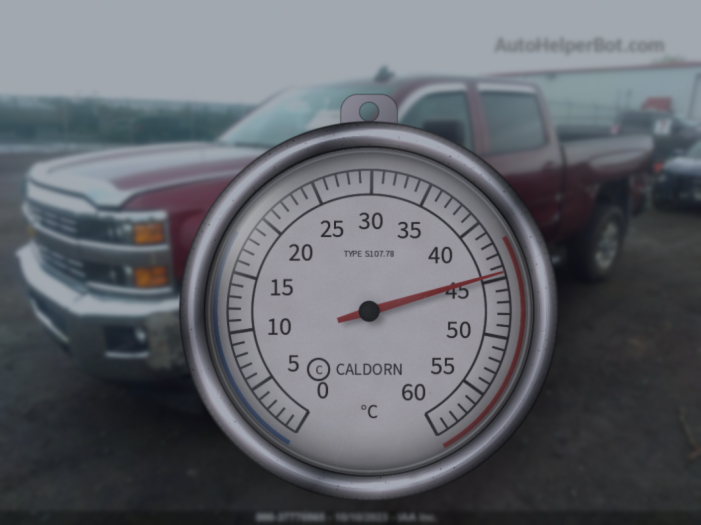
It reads 44.5 °C
